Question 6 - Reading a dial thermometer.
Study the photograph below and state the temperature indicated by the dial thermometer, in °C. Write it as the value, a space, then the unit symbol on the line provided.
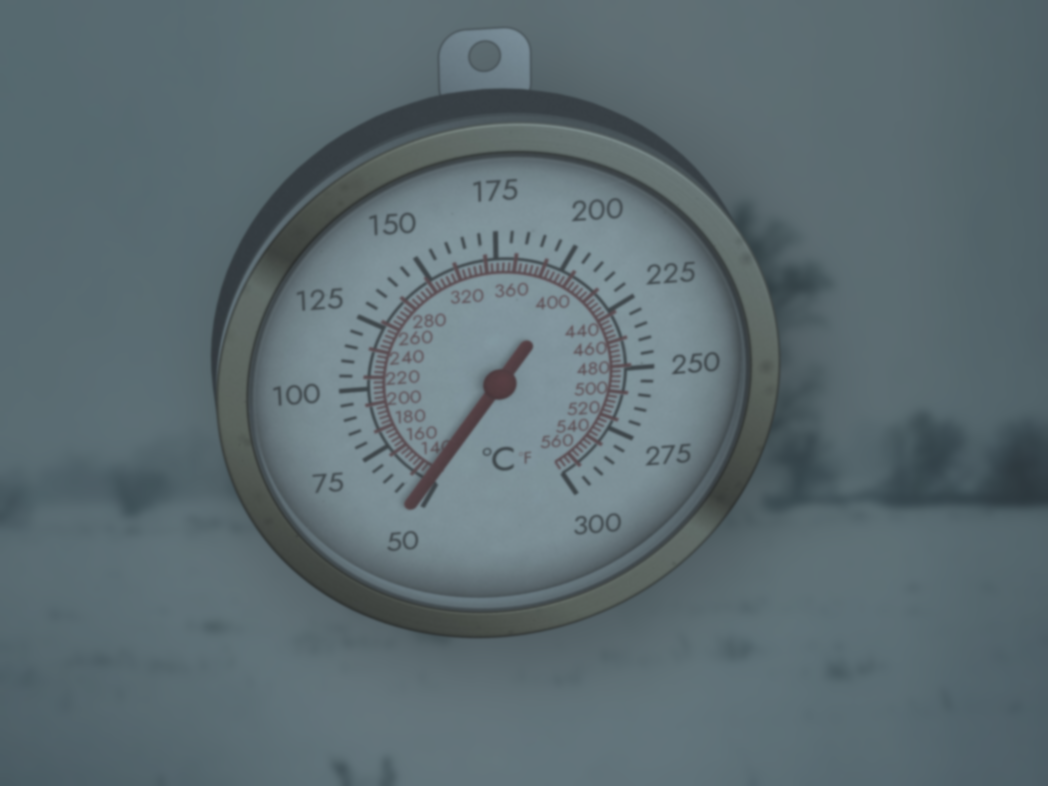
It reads 55 °C
